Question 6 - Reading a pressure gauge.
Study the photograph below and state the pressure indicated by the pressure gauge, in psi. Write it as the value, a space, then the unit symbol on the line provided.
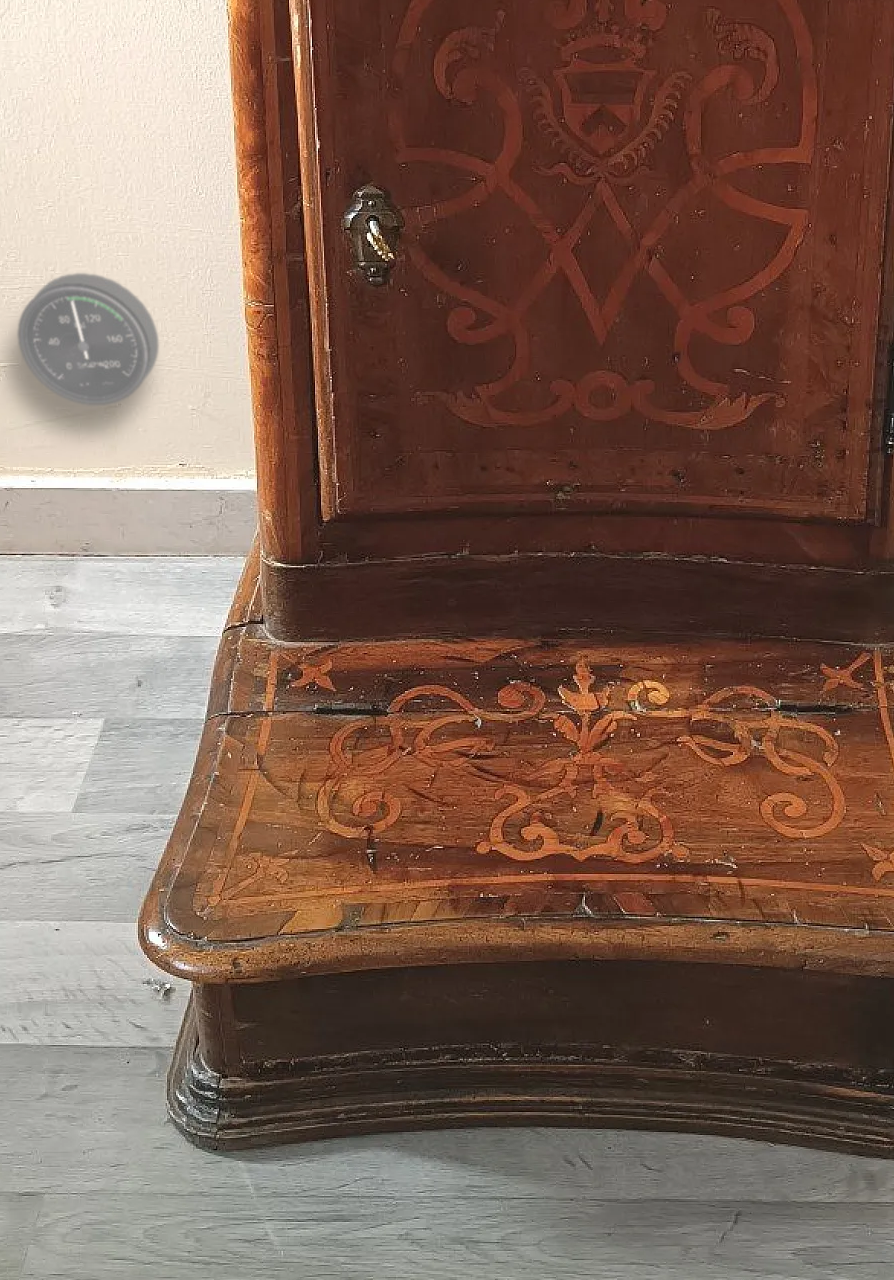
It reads 100 psi
